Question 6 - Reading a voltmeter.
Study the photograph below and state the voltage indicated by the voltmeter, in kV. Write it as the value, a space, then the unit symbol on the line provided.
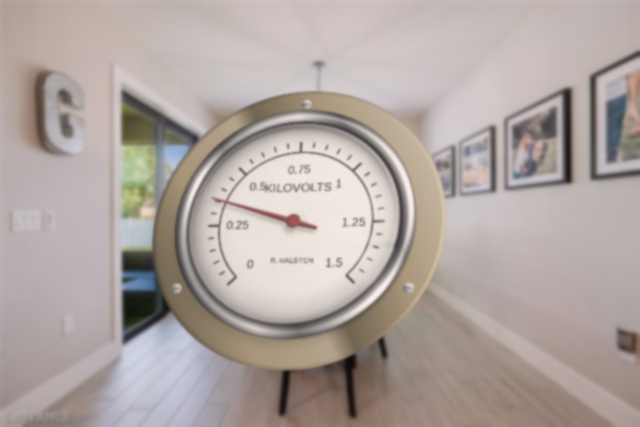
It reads 0.35 kV
